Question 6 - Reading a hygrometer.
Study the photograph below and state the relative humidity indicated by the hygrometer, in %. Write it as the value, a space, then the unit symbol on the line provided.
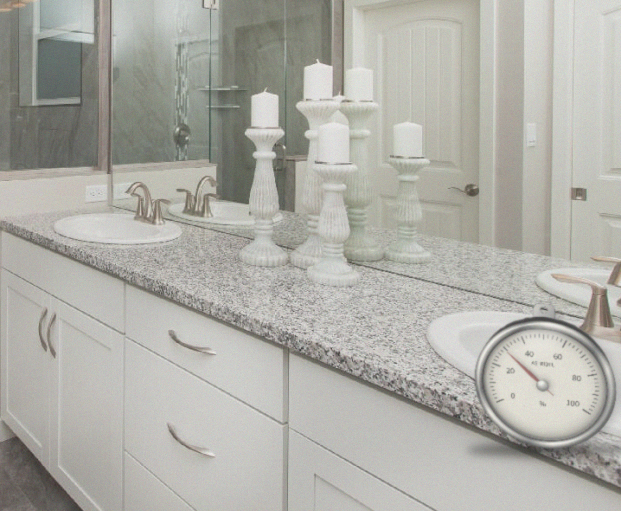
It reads 30 %
